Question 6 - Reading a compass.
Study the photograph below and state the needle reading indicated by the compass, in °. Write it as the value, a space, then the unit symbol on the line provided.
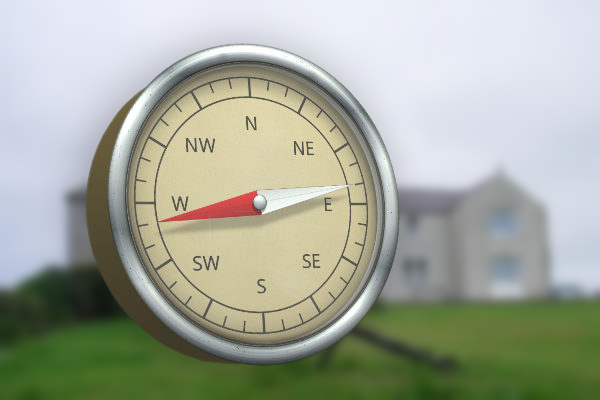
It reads 260 °
